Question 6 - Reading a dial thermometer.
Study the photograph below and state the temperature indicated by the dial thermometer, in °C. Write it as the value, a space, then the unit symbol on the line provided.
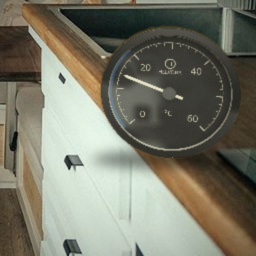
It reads 14 °C
